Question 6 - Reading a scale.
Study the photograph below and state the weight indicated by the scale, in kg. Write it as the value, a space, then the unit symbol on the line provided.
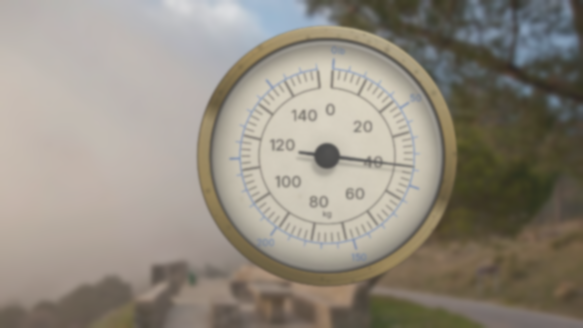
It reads 40 kg
